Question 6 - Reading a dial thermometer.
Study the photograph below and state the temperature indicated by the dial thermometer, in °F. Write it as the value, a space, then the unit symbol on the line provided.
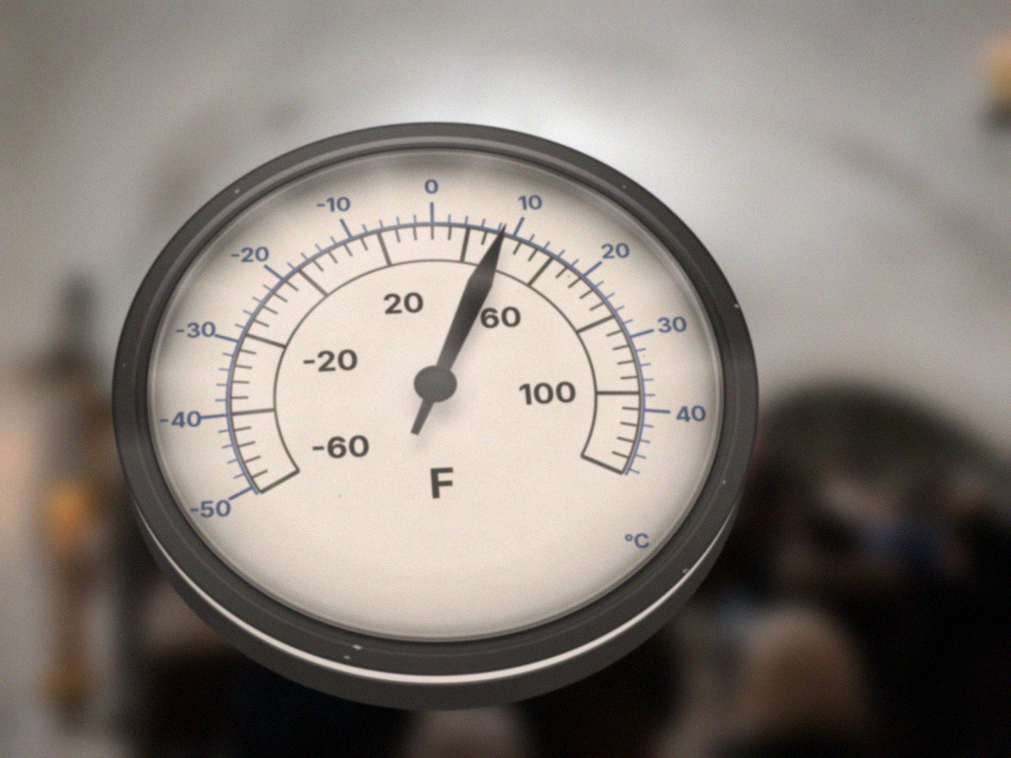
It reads 48 °F
